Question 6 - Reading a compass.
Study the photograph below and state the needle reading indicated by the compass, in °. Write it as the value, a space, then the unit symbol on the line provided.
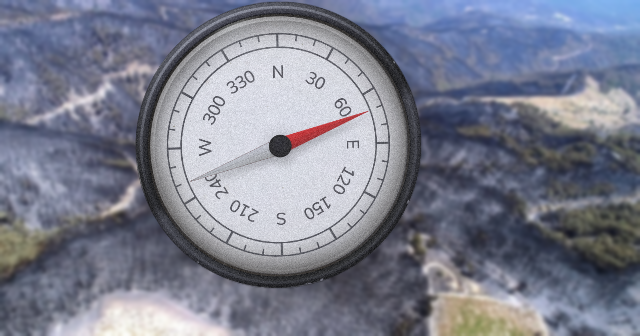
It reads 70 °
